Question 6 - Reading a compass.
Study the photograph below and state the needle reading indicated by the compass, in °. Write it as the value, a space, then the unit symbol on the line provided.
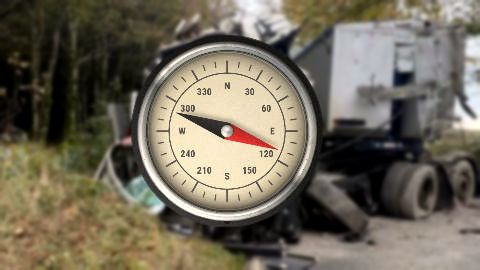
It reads 110 °
